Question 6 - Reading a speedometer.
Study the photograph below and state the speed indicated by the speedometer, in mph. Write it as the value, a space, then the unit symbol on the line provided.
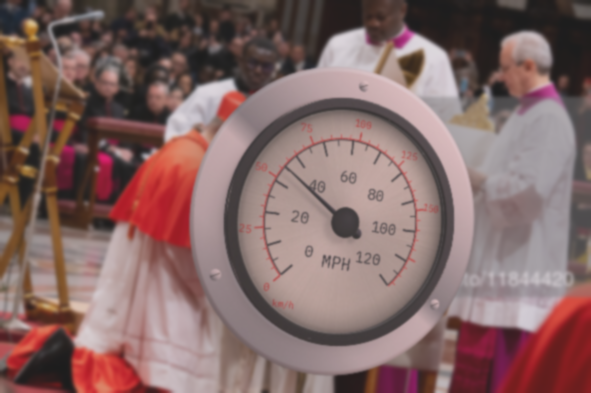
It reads 35 mph
